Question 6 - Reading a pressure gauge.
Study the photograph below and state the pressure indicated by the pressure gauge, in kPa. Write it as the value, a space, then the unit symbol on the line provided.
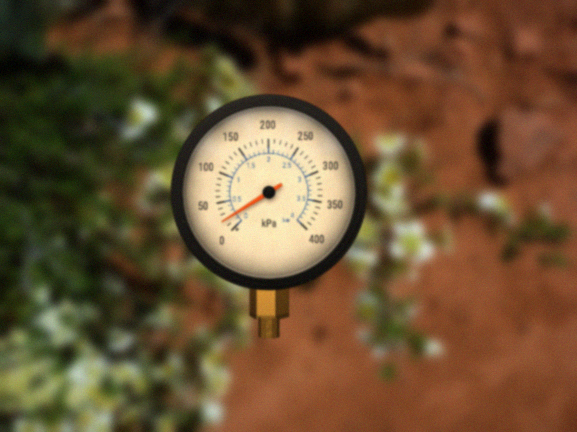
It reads 20 kPa
